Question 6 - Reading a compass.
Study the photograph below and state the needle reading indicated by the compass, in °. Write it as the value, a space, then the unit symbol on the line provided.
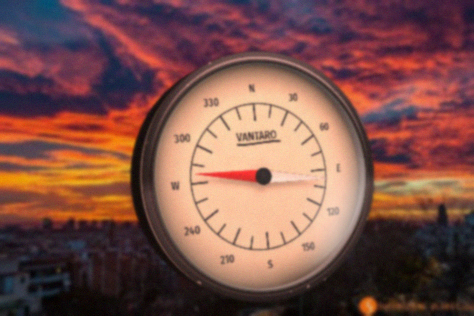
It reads 277.5 °
